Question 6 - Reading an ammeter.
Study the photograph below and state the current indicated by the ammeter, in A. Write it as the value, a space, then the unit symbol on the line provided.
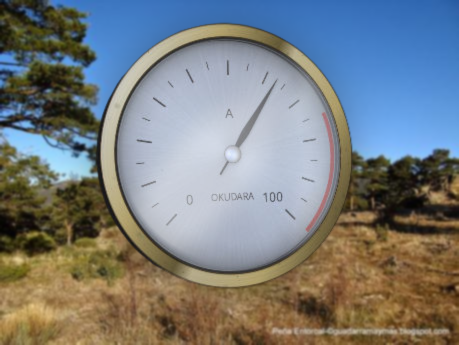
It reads 62.5 A
